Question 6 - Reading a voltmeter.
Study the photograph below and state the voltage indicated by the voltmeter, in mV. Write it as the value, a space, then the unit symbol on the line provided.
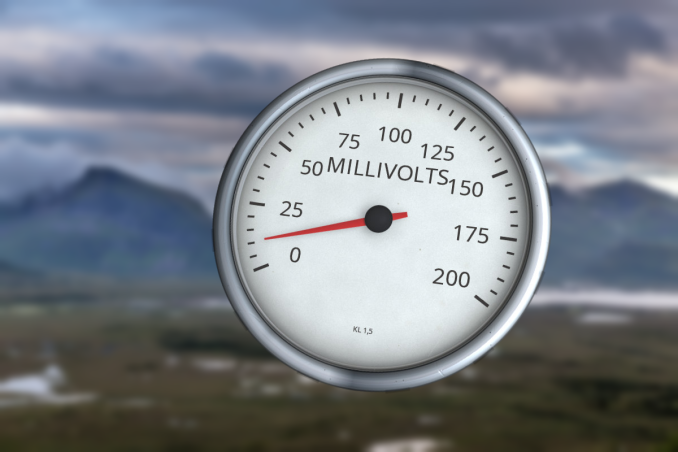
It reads 10 mV
